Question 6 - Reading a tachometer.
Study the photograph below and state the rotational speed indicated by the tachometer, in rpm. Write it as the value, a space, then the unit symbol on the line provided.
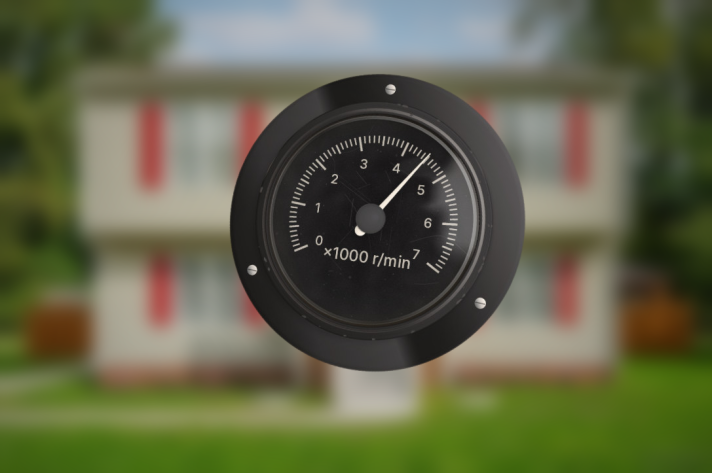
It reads 4500 rpm
